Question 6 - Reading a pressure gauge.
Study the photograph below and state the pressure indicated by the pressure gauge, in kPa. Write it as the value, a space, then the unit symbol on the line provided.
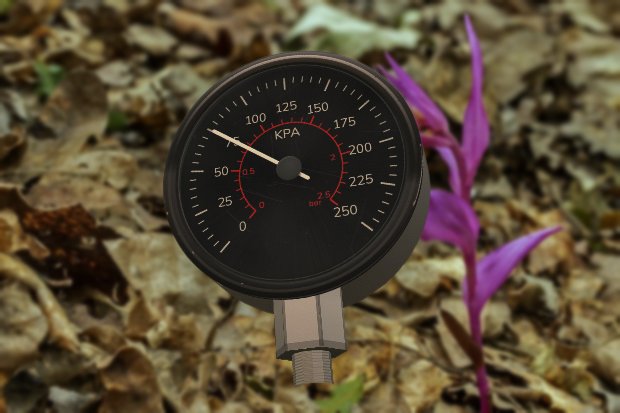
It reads 75 kPa
